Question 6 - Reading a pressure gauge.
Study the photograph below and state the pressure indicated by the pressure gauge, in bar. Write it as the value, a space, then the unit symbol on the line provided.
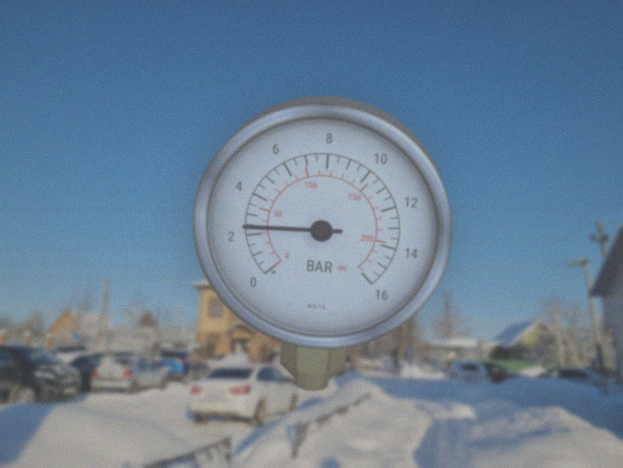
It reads 2.5 bar
